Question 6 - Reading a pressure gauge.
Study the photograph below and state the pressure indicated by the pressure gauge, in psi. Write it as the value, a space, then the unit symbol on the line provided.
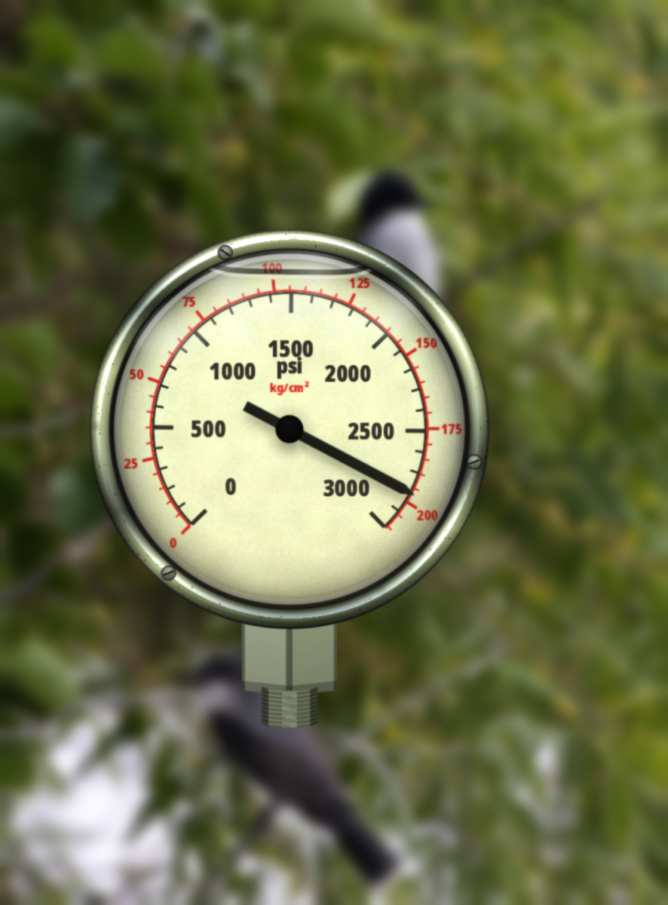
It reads 2800 psi
